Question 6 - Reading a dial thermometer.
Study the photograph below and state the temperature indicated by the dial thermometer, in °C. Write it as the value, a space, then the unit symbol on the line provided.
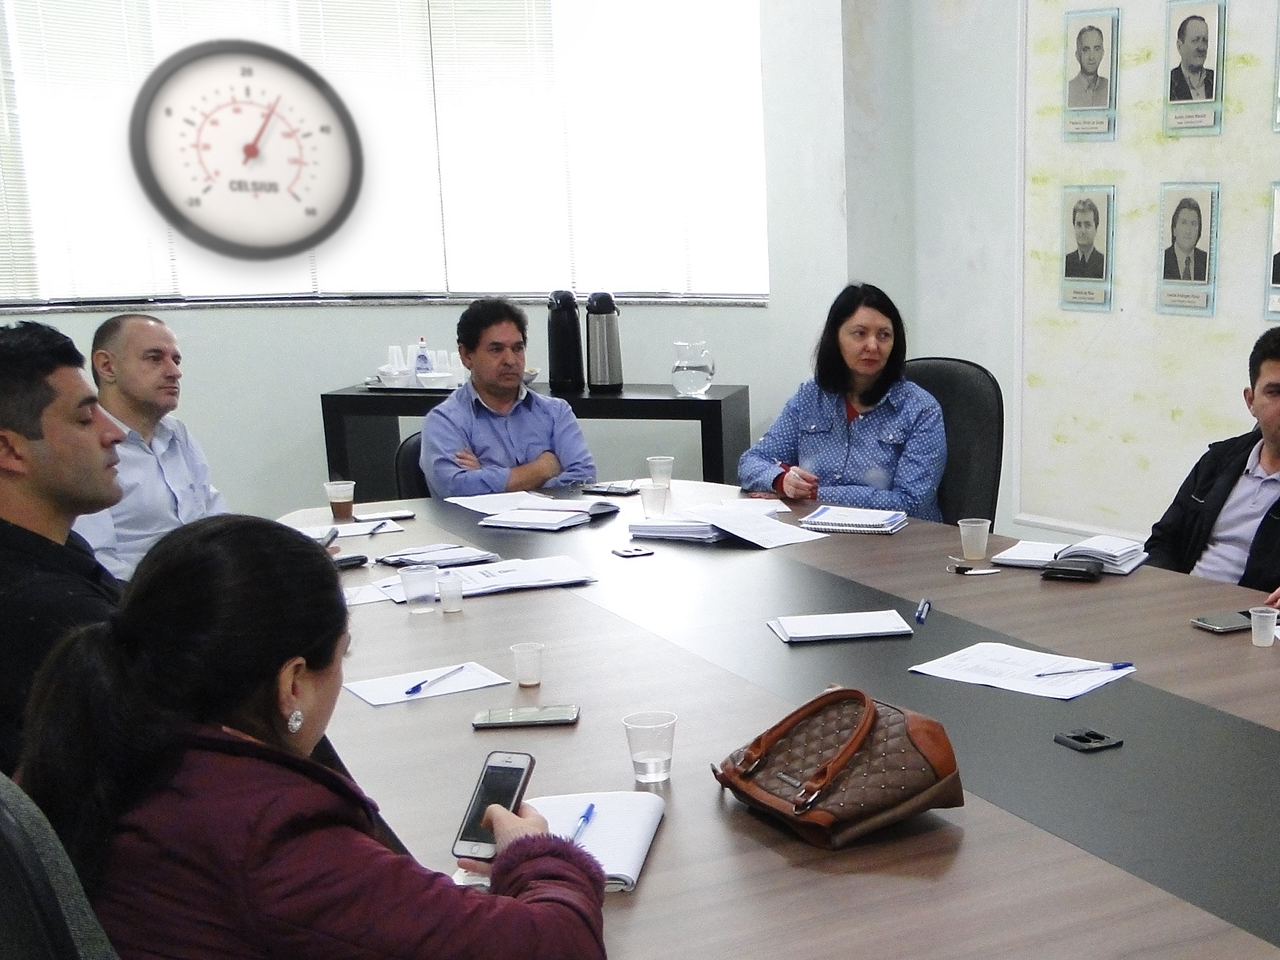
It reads 28 °C
